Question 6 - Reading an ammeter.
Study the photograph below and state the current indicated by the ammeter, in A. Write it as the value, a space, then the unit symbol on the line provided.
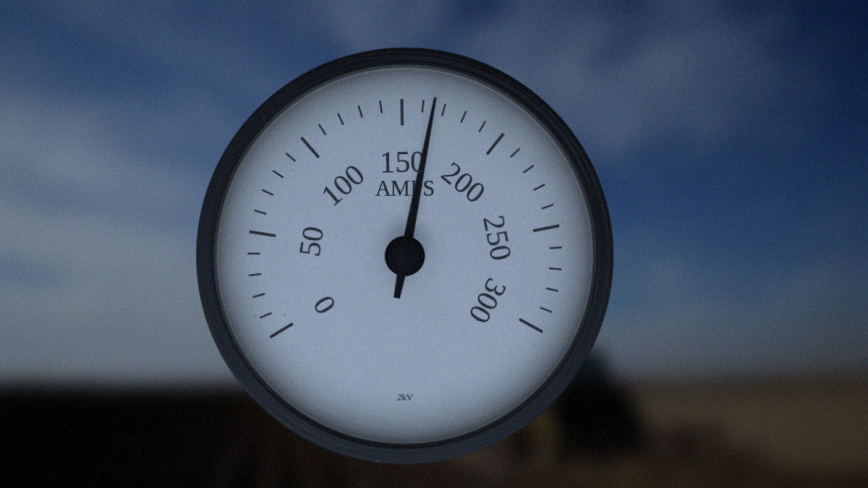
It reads 165 A
